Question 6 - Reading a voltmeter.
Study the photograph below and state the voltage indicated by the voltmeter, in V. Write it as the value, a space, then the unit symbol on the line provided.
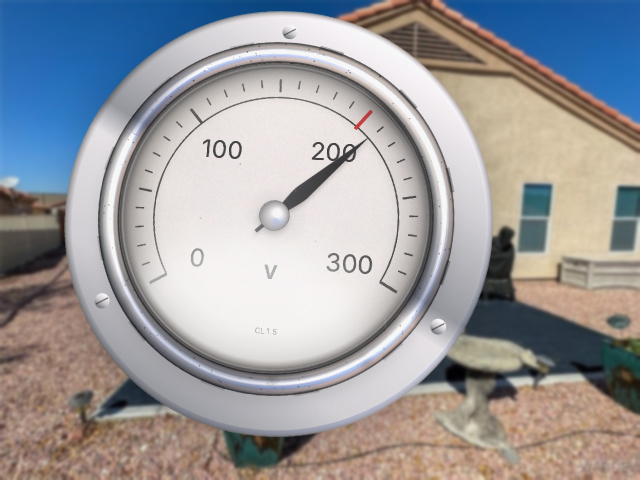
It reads 210 V
